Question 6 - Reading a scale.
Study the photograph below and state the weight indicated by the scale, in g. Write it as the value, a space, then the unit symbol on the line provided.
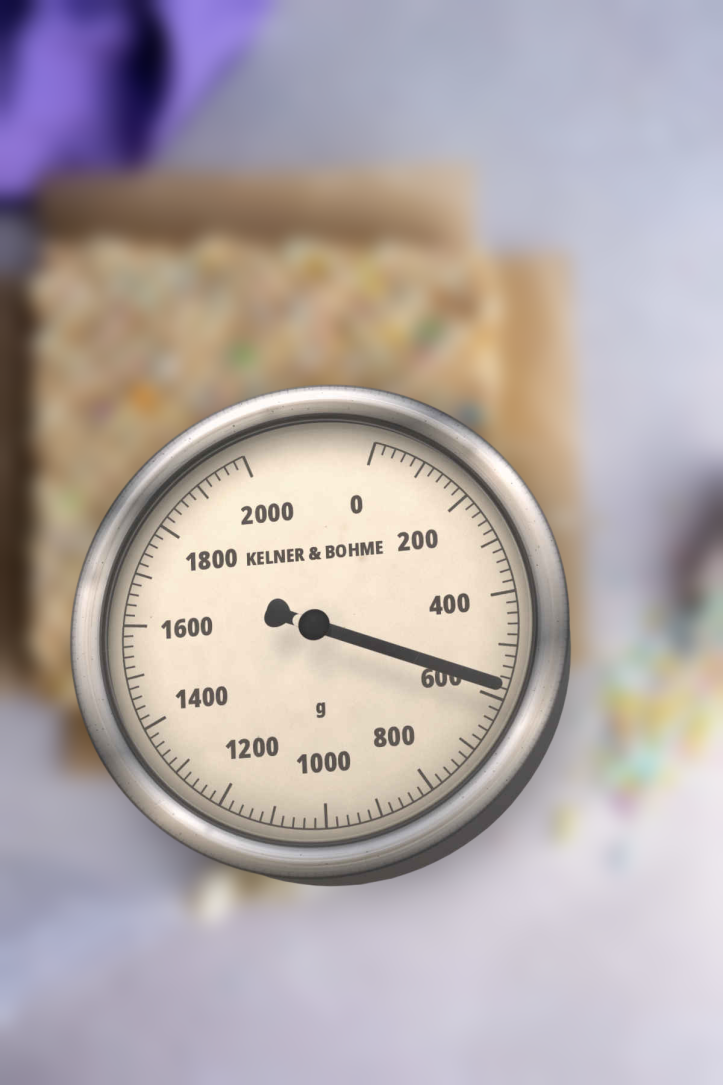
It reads 580 g
